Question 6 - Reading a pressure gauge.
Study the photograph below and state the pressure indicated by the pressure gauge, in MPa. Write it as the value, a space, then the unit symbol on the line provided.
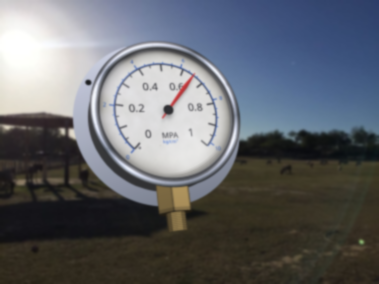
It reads 0.65 MPa
